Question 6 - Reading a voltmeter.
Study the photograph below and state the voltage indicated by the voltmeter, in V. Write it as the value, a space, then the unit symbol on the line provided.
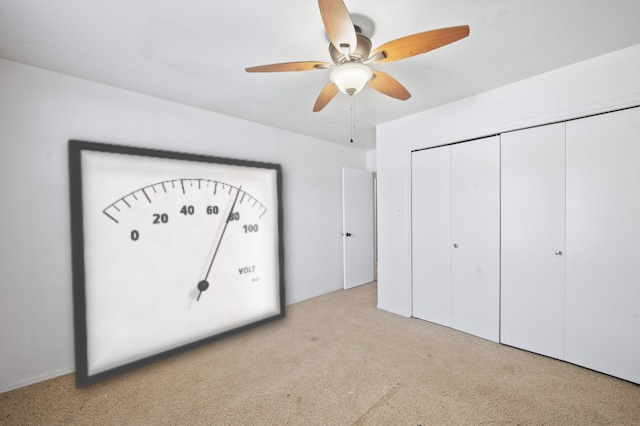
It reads 75 V
